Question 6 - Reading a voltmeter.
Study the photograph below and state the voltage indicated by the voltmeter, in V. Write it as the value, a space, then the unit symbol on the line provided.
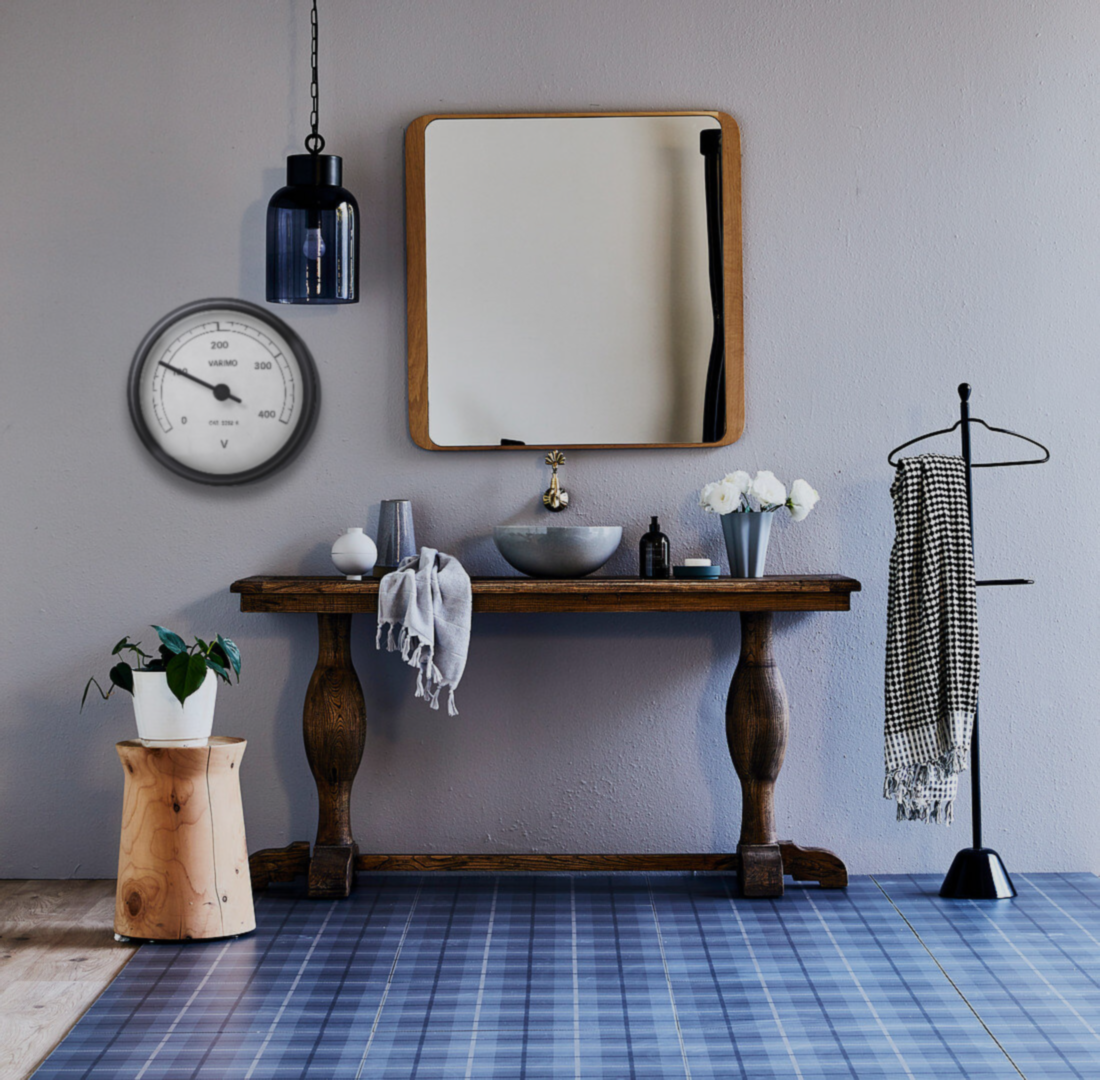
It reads 100 V
